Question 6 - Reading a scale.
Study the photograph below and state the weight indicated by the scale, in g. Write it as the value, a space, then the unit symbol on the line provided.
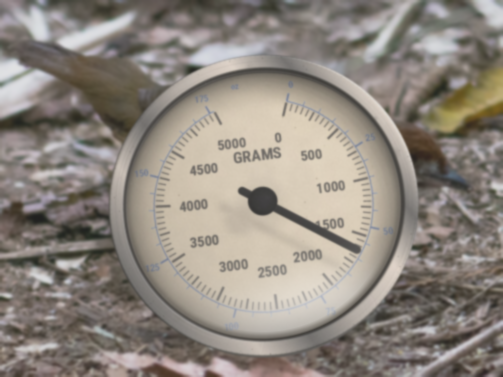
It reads 1650 g
